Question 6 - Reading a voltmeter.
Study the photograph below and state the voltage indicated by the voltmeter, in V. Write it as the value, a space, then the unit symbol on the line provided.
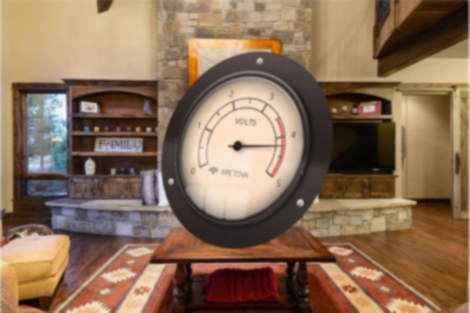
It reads 4.25 V
